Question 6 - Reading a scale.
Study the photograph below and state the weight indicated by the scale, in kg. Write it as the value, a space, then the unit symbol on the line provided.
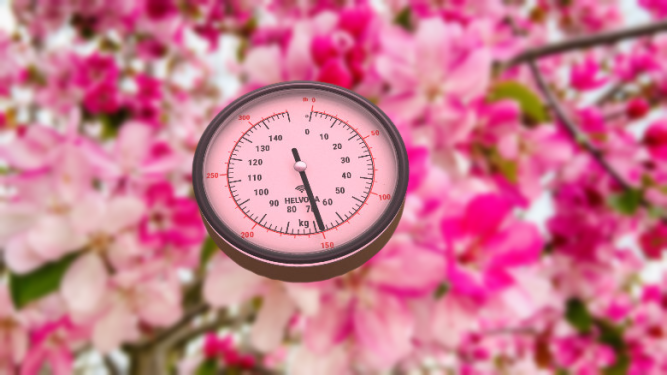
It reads 68 kg
